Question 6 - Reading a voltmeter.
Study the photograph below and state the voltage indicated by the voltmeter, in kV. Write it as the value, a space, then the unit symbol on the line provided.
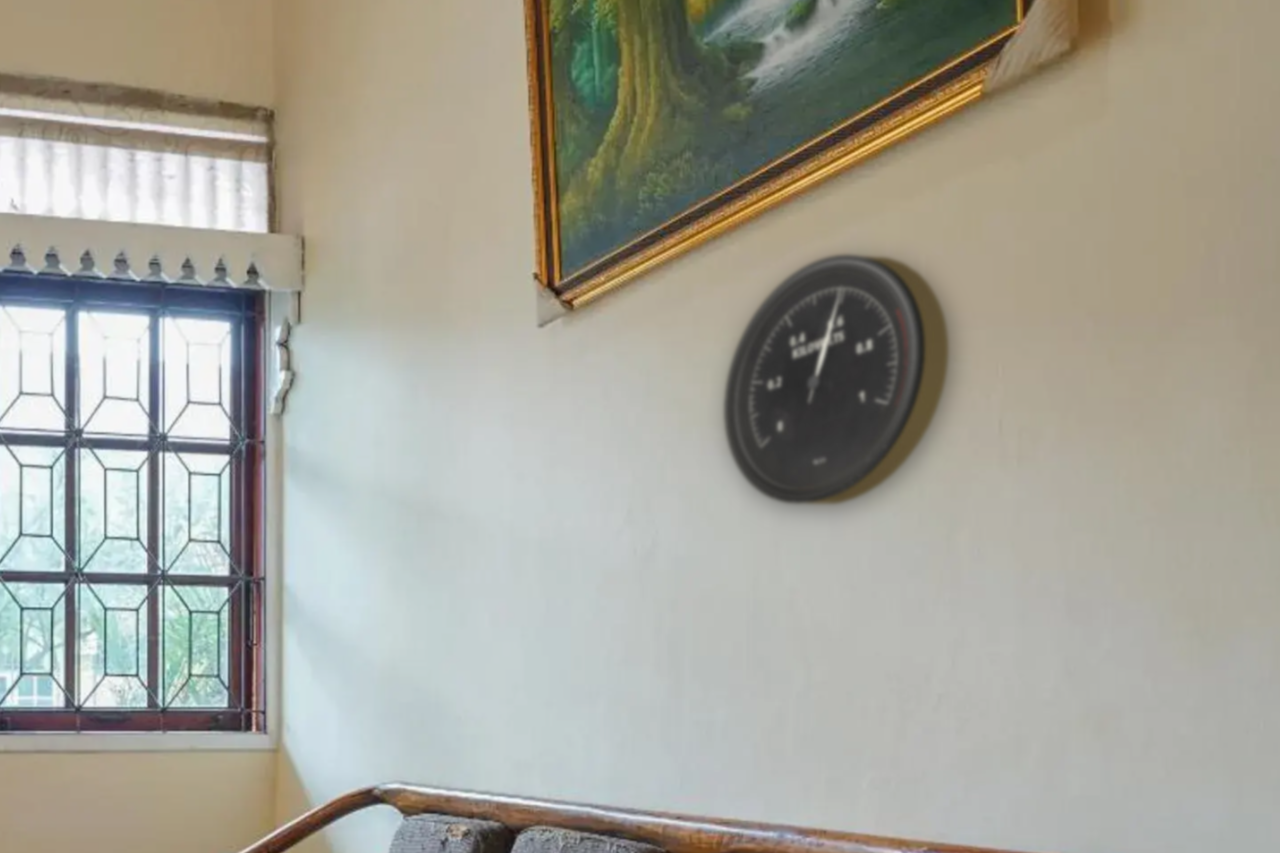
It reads 0.6 kV
